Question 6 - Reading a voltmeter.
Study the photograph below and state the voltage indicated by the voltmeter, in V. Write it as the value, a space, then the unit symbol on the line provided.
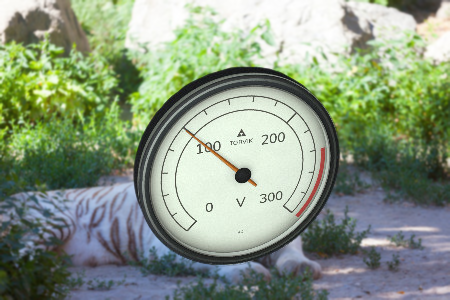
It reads 100 V
